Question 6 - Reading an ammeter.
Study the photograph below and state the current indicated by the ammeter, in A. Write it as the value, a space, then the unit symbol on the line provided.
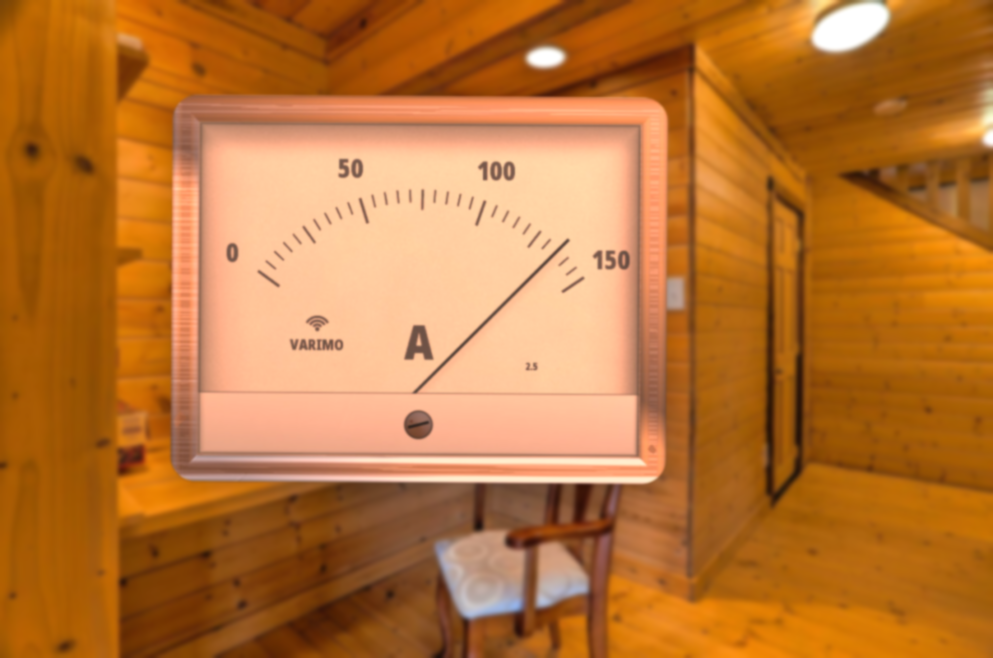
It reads 135 A
